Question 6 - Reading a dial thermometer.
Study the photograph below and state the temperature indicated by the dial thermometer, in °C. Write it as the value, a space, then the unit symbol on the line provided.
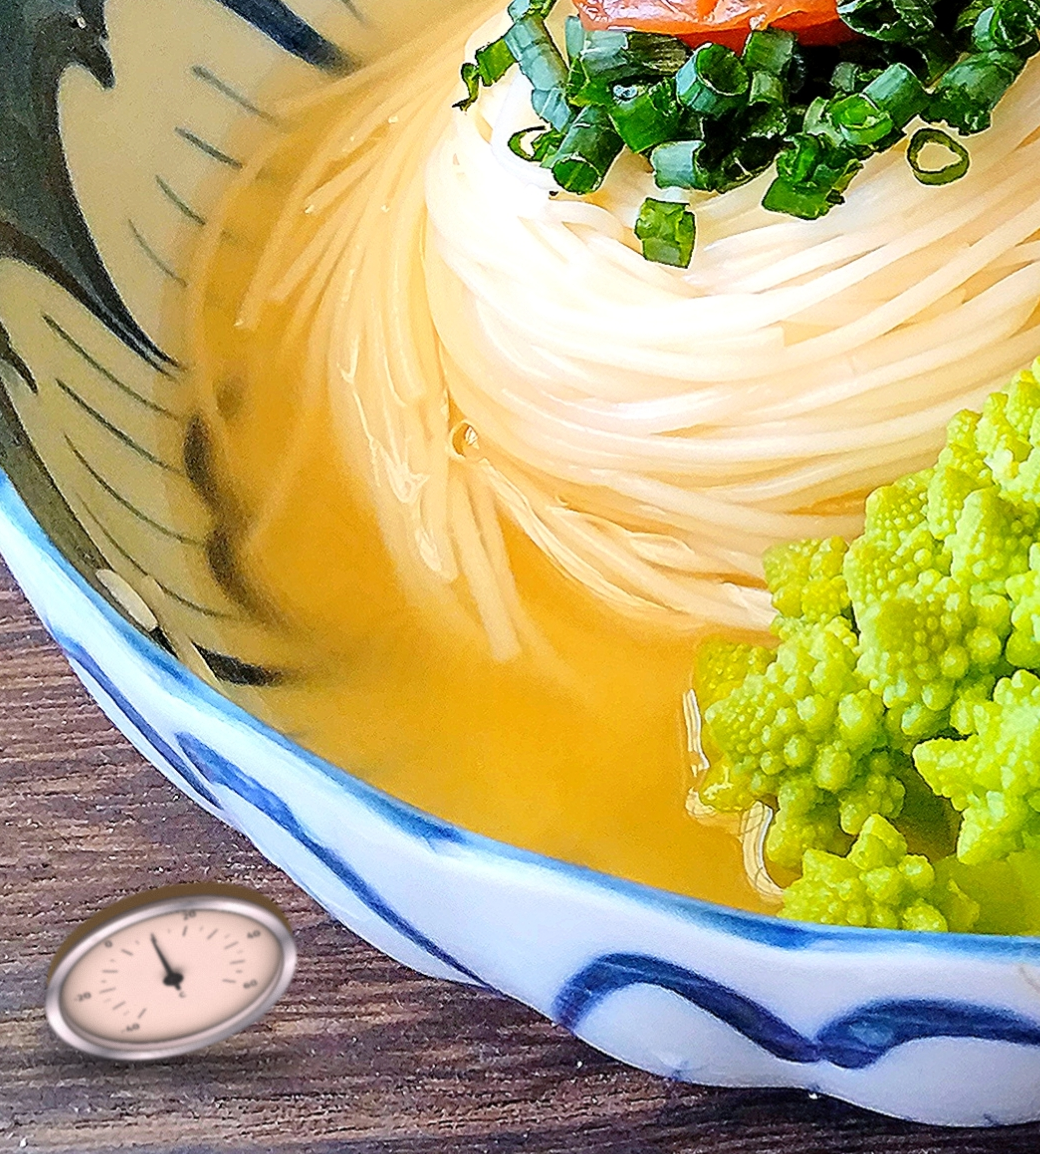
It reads 10 °C
